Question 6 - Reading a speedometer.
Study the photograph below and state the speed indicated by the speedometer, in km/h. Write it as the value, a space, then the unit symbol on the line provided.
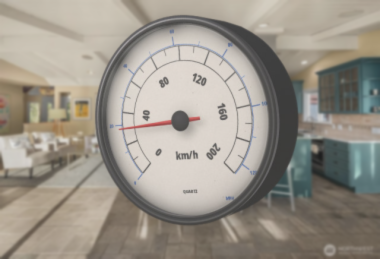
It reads 30 km/h
